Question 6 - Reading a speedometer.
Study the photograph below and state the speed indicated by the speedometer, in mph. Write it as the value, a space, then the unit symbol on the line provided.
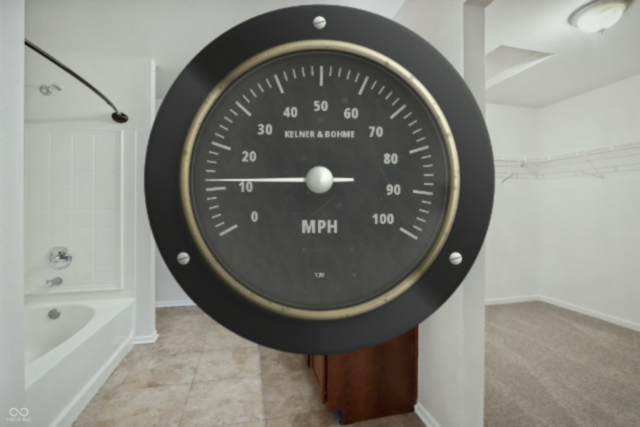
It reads 12 mph
